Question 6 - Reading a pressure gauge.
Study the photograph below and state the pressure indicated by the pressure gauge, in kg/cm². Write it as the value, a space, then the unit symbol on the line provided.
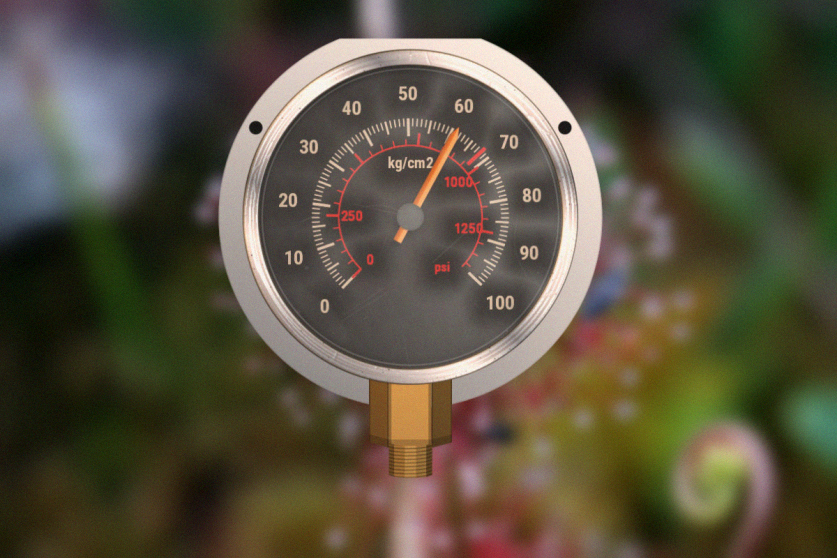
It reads 61 kg/cm²
